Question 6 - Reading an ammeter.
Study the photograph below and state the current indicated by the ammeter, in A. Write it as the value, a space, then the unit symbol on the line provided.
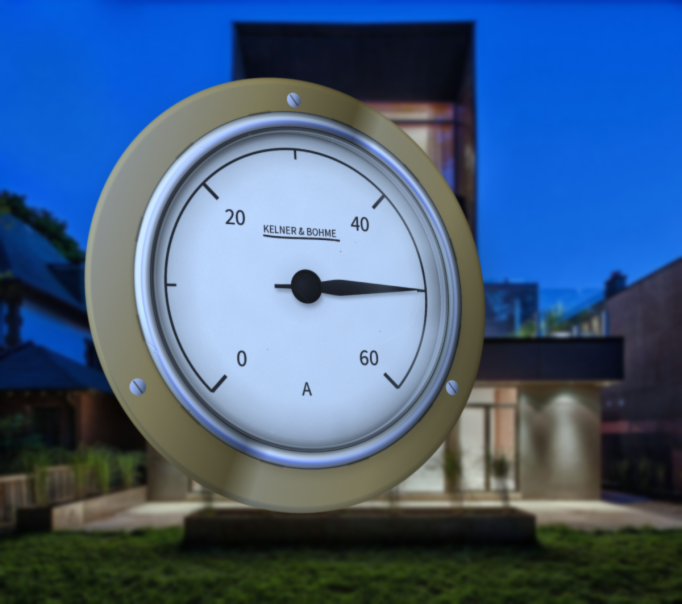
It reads 50 A
